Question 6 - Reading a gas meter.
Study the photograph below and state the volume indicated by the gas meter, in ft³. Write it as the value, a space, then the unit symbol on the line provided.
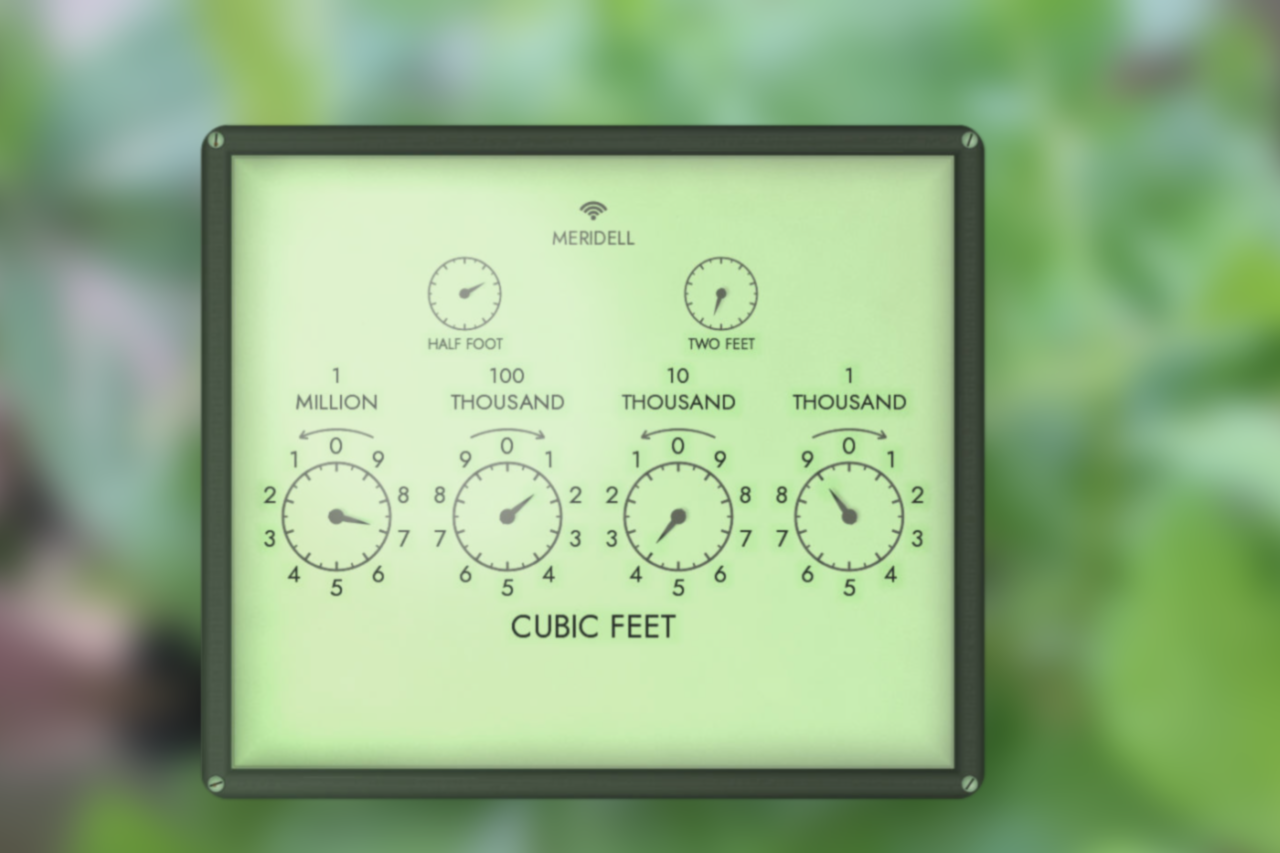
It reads 713900 ft³
